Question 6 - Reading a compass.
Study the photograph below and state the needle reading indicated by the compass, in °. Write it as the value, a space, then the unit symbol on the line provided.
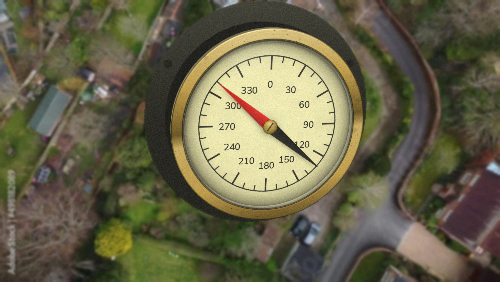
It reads 310 °
